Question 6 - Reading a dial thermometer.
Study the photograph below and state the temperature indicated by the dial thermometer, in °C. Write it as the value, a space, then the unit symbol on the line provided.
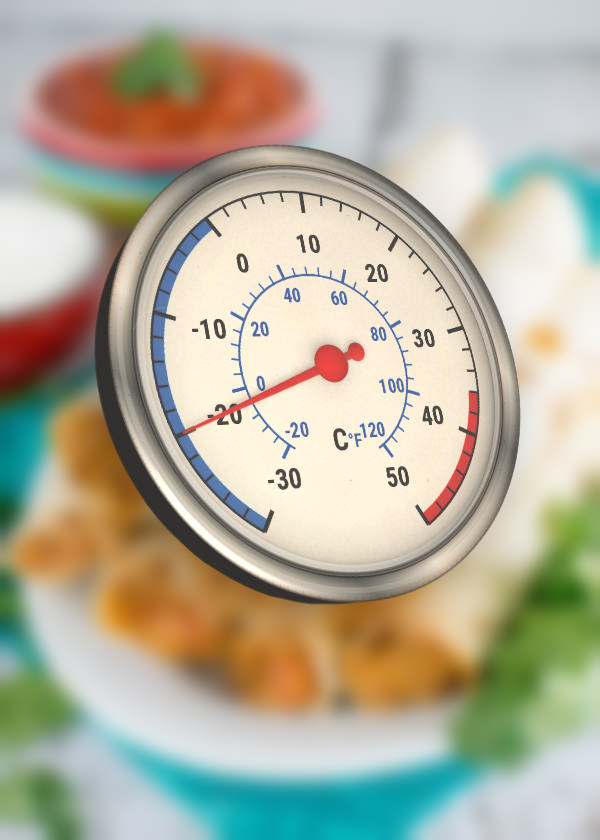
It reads -20 °C
